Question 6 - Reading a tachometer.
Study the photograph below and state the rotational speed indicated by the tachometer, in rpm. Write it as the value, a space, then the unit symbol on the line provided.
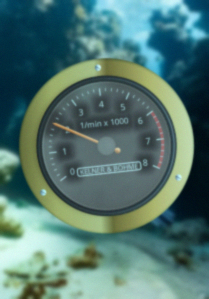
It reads 2000 rpm
